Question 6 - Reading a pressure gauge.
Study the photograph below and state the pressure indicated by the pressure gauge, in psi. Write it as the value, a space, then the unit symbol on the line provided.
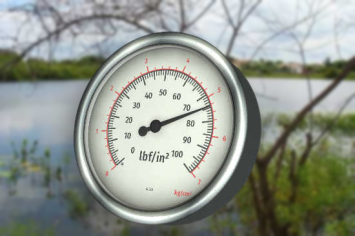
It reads 75 psi
